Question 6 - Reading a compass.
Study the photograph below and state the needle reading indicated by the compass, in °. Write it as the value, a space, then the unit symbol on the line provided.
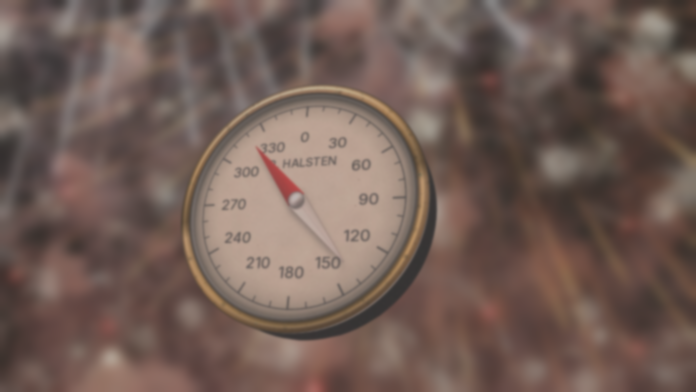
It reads 320 °
